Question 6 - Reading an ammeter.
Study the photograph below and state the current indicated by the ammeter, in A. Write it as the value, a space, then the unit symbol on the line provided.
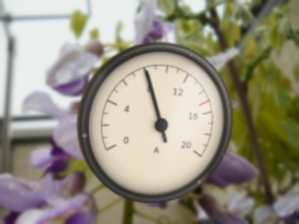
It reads 8 A
